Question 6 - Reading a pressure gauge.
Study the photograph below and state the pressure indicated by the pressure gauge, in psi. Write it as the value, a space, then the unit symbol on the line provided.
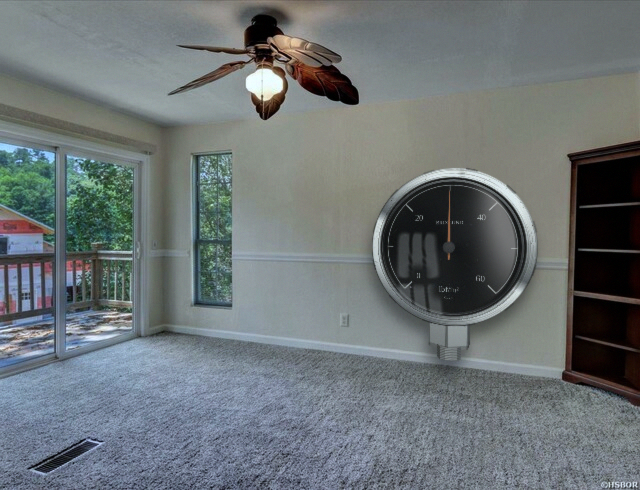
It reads 30 psi
